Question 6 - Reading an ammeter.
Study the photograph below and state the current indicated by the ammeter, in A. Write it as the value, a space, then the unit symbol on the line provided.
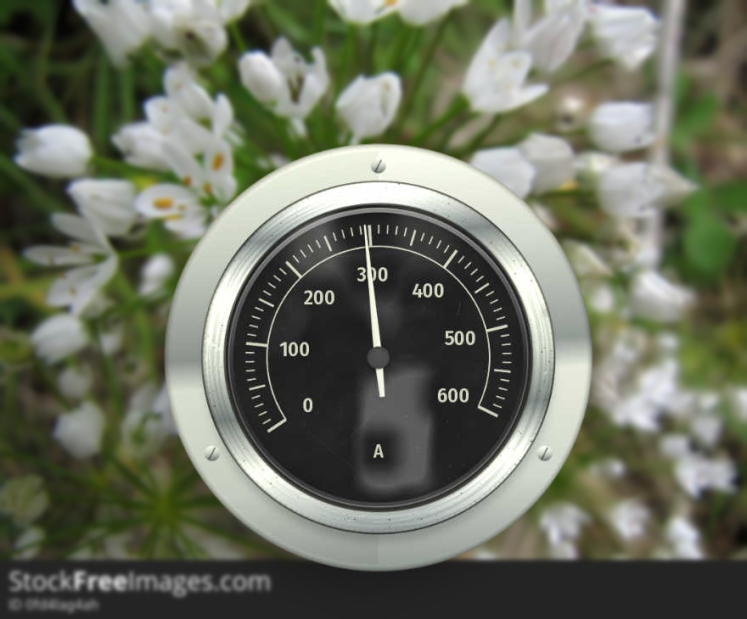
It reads 295 A
